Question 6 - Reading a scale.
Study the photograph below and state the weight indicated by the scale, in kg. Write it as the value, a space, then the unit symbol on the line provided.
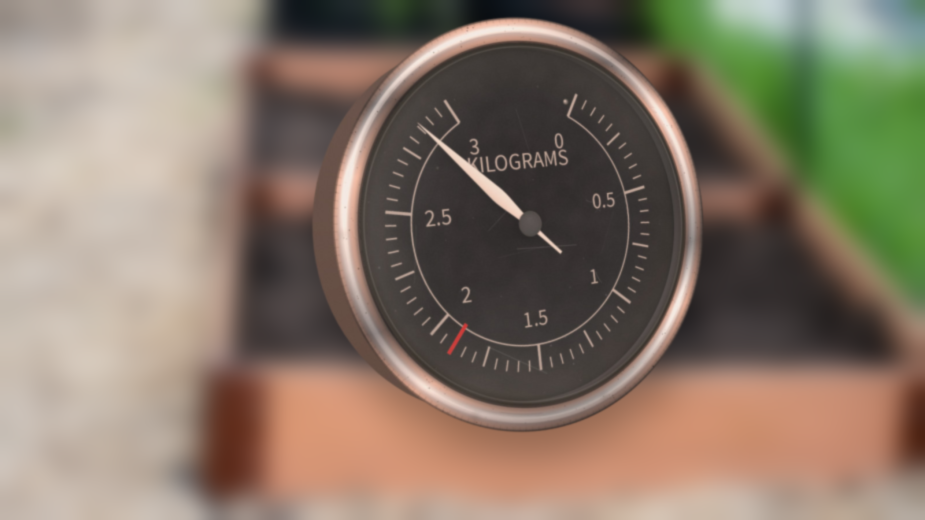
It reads 2.85 kg
